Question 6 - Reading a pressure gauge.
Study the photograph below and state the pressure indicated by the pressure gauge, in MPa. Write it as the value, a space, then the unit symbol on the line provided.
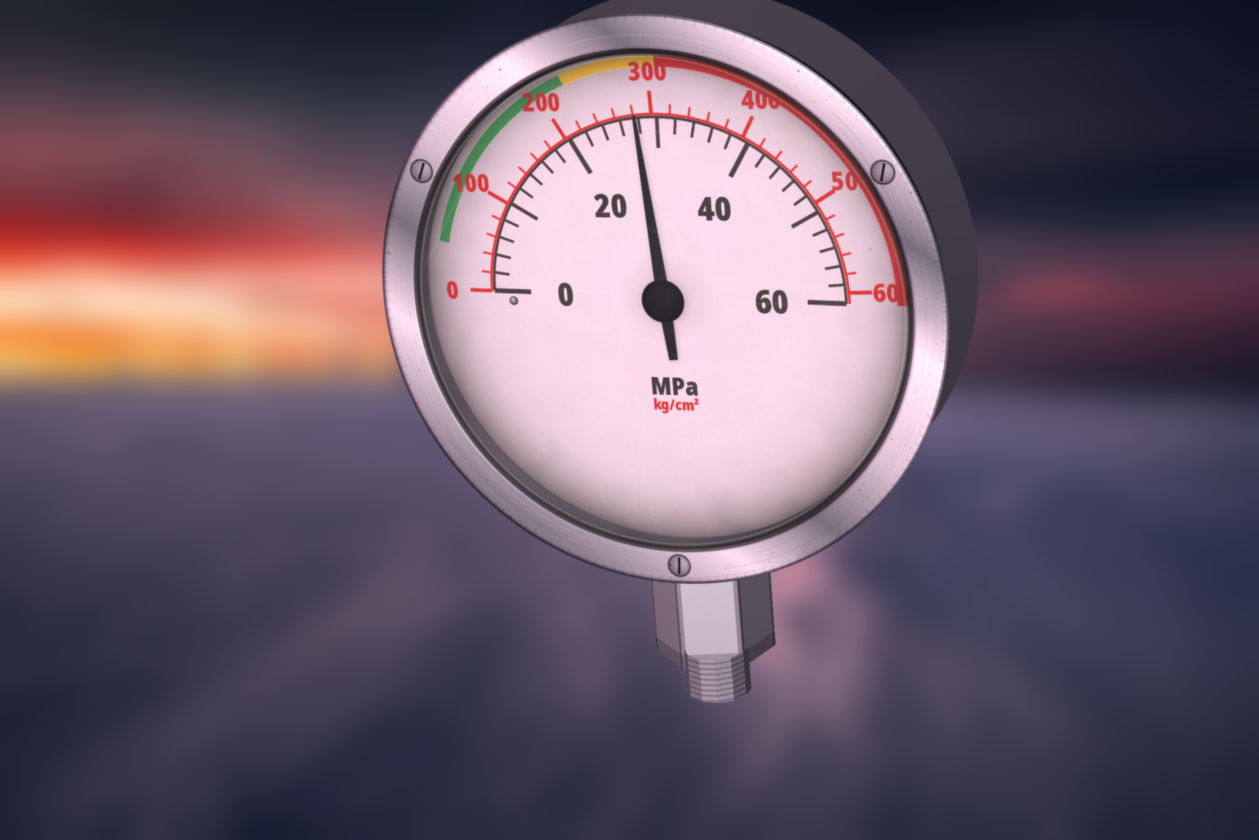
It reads 28 MPa
